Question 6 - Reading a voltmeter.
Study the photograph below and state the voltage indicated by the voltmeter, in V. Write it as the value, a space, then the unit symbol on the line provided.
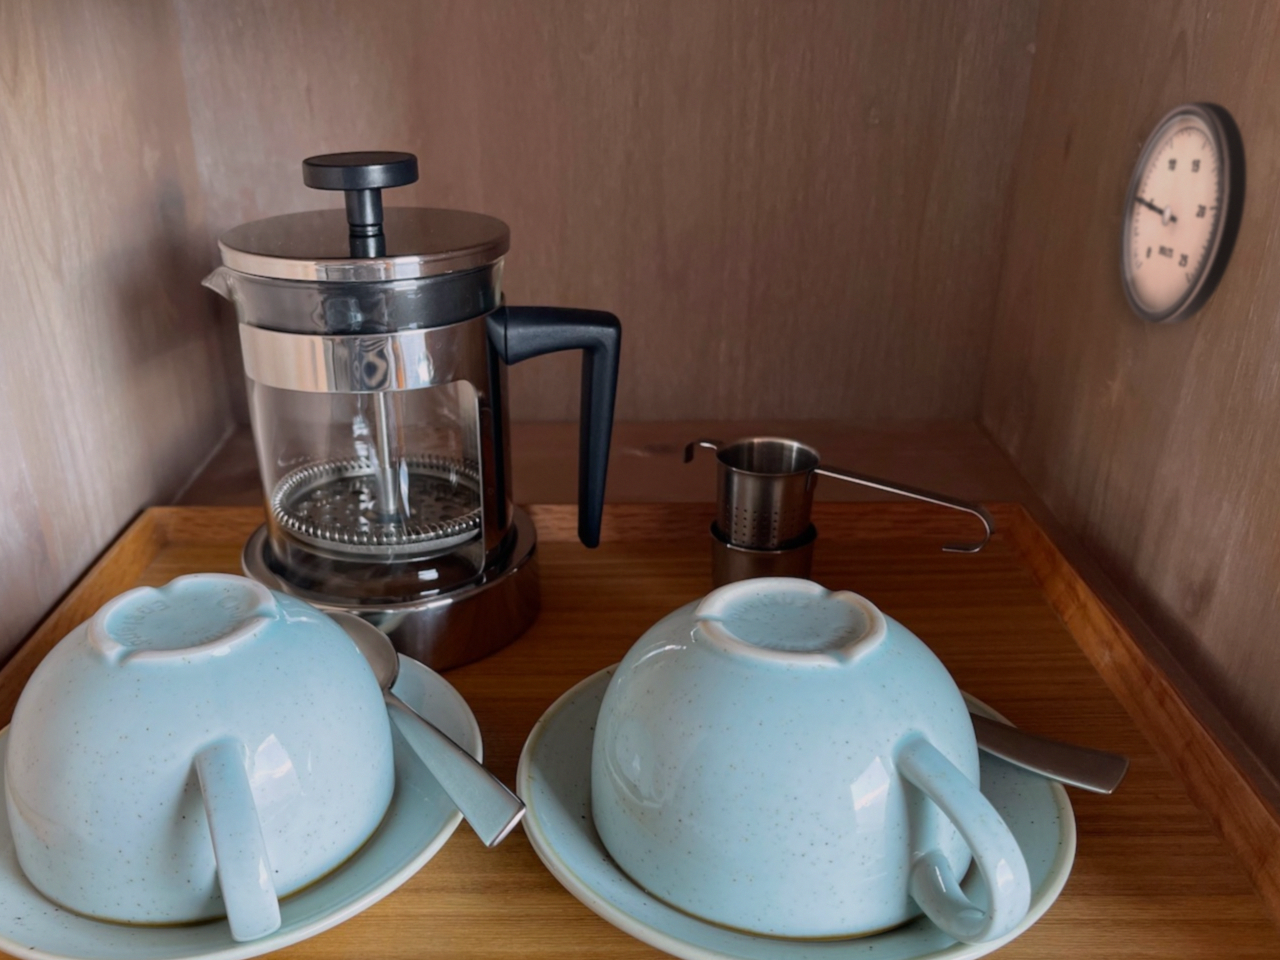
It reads 5 V
